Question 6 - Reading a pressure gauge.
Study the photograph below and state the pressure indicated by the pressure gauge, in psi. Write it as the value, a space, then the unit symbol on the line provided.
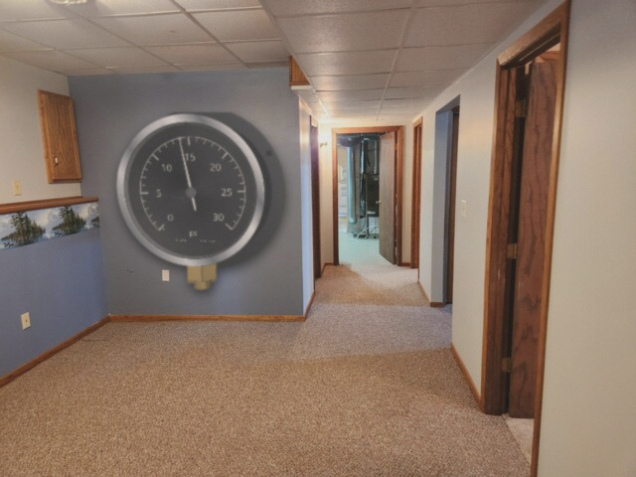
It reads 14 psi
